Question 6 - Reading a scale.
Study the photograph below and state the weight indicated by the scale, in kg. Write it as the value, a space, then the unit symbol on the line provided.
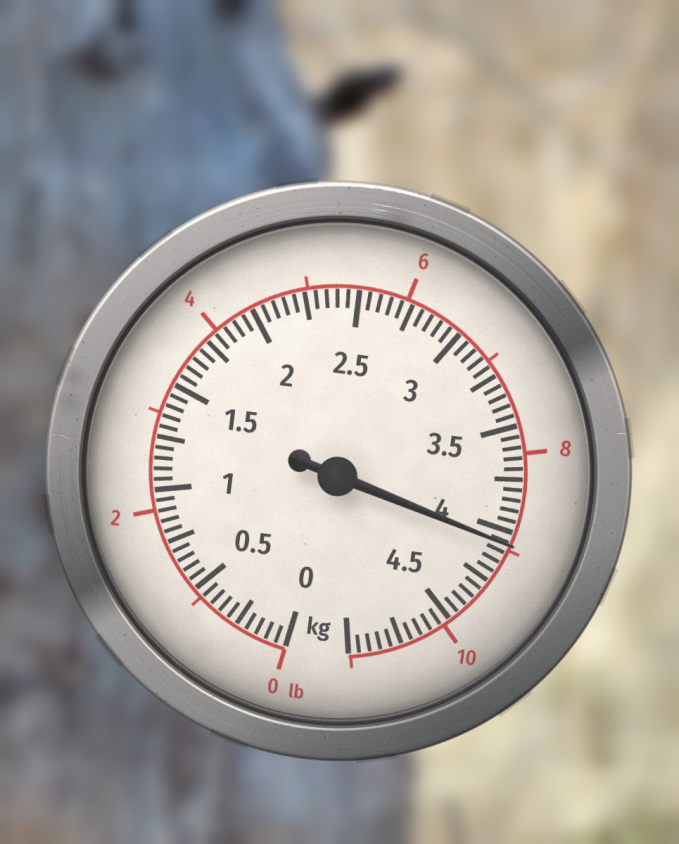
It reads 4.05 kg
